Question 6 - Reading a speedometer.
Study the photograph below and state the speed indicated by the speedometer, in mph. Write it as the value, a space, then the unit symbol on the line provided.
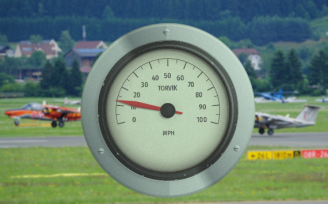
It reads 12.5 mph
